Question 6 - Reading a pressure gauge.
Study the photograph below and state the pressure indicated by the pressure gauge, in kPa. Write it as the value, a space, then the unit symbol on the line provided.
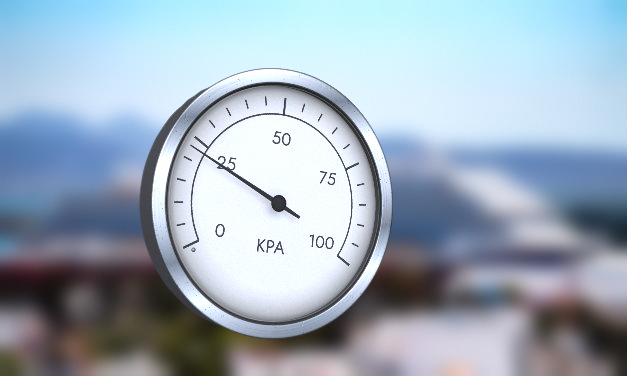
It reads 22.5 kPa
